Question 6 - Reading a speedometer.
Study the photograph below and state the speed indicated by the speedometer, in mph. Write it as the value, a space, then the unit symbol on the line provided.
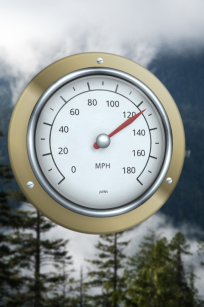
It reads 125 mph
